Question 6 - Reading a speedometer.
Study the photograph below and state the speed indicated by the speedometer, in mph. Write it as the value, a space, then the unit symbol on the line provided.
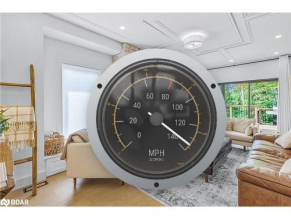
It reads 135 mph
